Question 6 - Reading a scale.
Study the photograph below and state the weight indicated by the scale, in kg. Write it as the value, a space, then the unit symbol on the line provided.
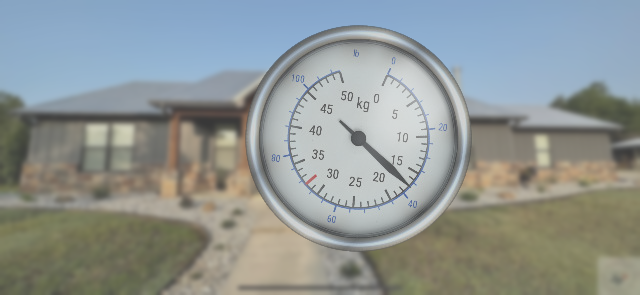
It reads 17 kg
